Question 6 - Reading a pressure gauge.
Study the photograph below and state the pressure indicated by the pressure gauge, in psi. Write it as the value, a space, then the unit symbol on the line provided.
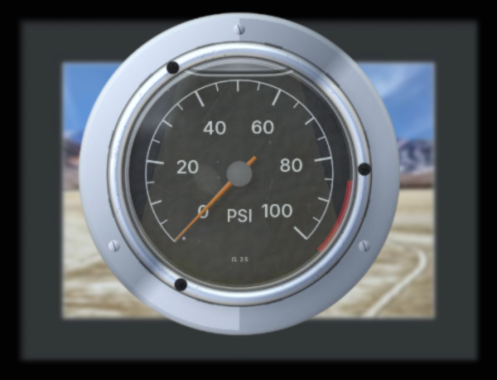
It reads 0 psi
